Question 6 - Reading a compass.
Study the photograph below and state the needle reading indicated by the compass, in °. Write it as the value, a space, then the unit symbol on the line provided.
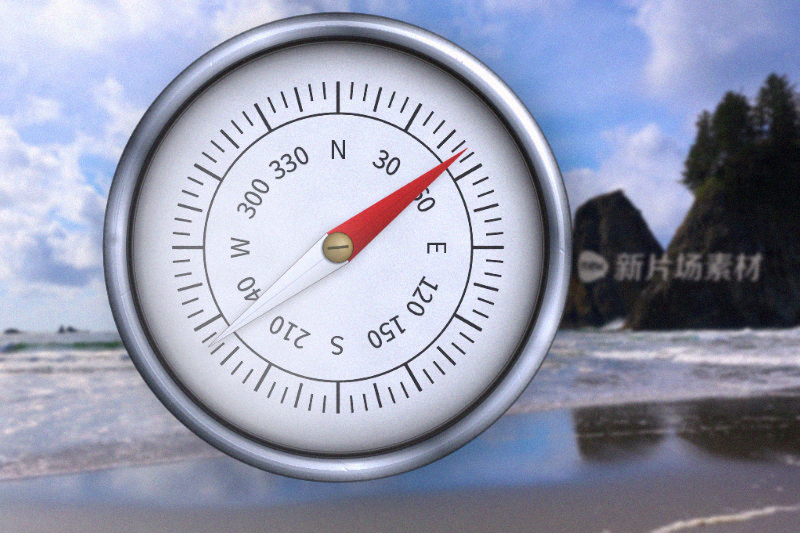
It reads 52.5 °
